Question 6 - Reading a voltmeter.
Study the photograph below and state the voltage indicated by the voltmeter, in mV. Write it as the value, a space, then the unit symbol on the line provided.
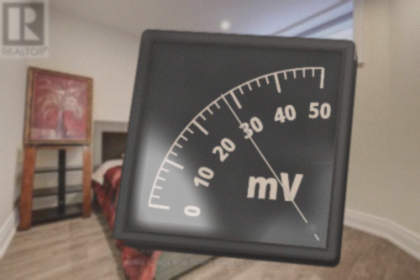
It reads 28 mV
